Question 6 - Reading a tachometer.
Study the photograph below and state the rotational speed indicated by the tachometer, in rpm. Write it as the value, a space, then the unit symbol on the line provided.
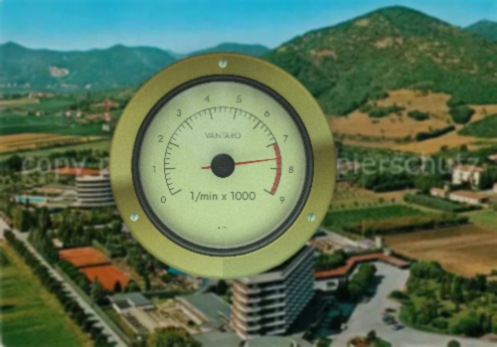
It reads 7600 rpm
